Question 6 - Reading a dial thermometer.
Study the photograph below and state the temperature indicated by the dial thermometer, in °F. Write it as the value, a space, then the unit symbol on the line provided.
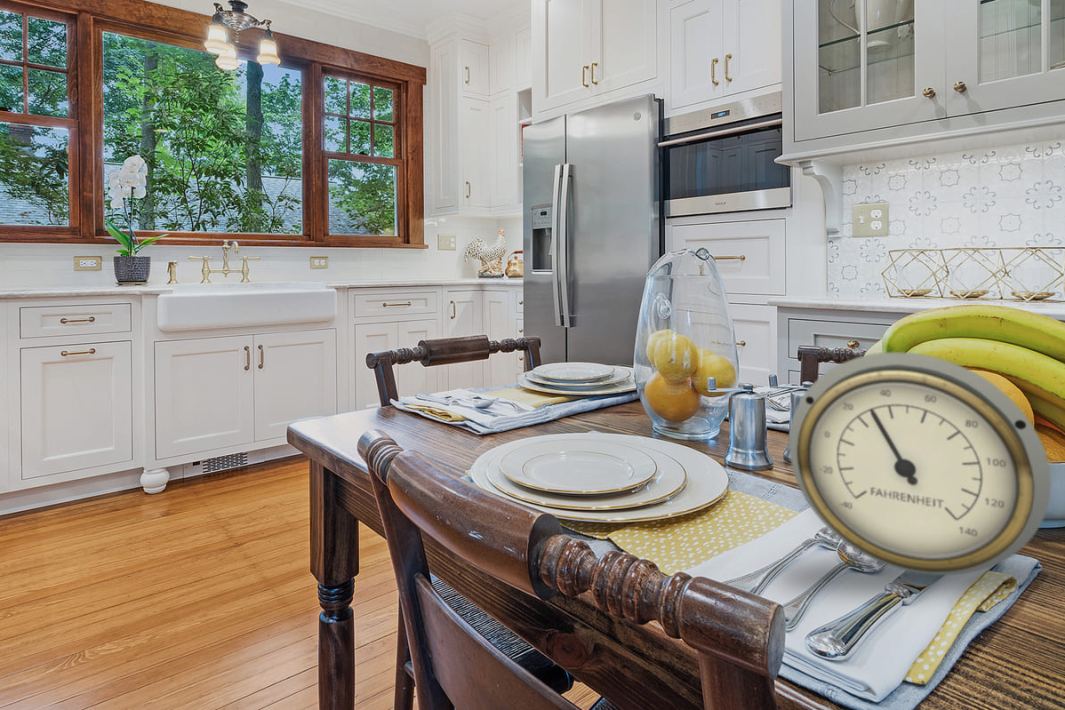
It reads 30 °F
